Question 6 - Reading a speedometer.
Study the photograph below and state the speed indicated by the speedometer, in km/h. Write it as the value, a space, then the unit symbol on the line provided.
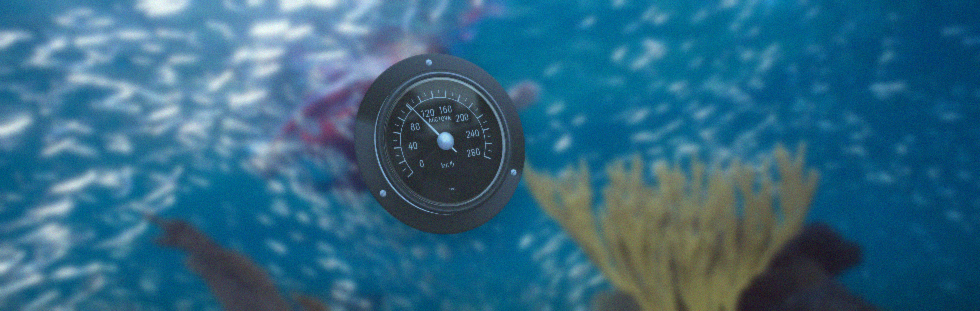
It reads 100 km/h
